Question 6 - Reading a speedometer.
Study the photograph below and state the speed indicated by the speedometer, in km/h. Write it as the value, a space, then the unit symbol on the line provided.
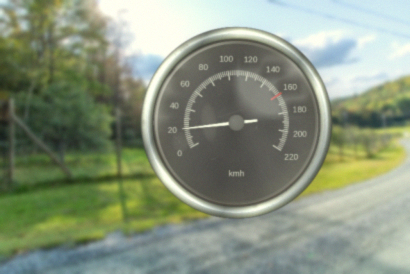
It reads 20 km/h
